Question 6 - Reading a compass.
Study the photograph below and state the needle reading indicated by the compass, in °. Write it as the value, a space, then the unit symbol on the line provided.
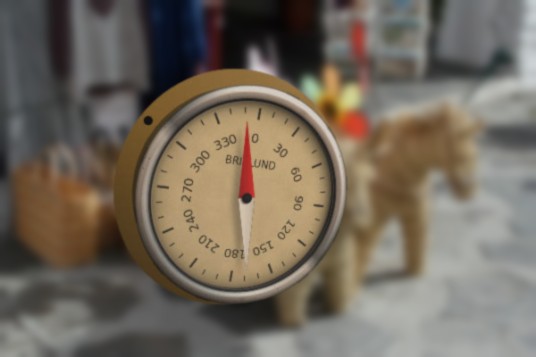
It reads 350 °
